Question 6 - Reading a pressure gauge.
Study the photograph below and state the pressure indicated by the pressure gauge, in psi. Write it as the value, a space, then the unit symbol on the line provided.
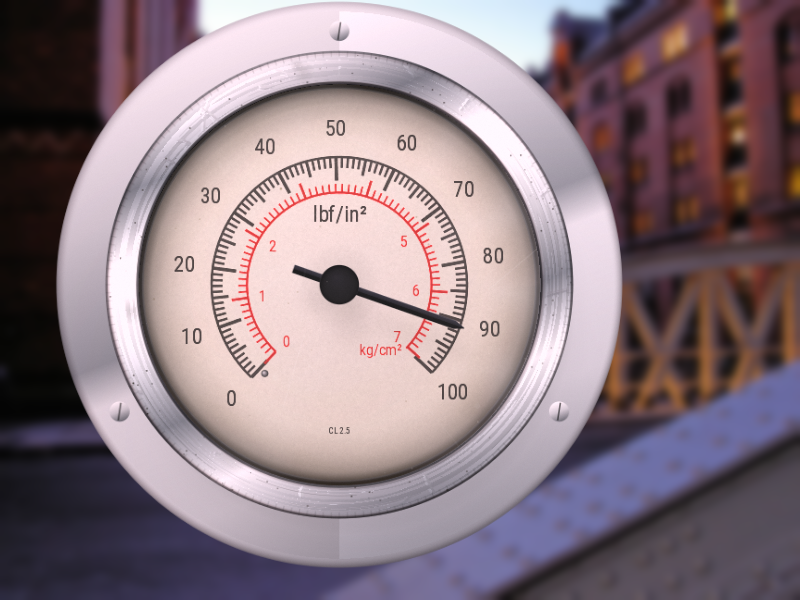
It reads 91 psi
